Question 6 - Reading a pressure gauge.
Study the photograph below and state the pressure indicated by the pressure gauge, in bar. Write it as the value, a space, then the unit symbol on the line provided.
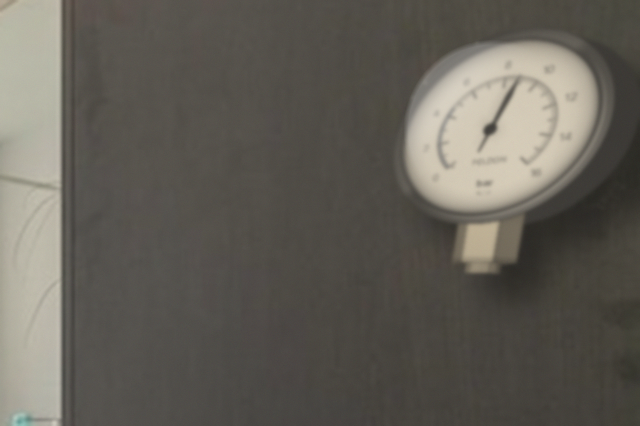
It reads 9 bar
